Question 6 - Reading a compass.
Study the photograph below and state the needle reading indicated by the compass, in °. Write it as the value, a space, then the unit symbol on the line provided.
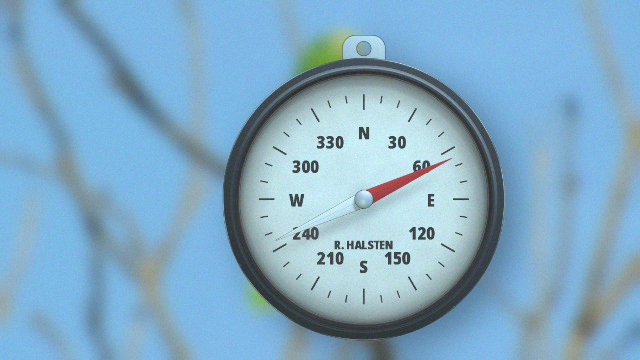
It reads 65 °
